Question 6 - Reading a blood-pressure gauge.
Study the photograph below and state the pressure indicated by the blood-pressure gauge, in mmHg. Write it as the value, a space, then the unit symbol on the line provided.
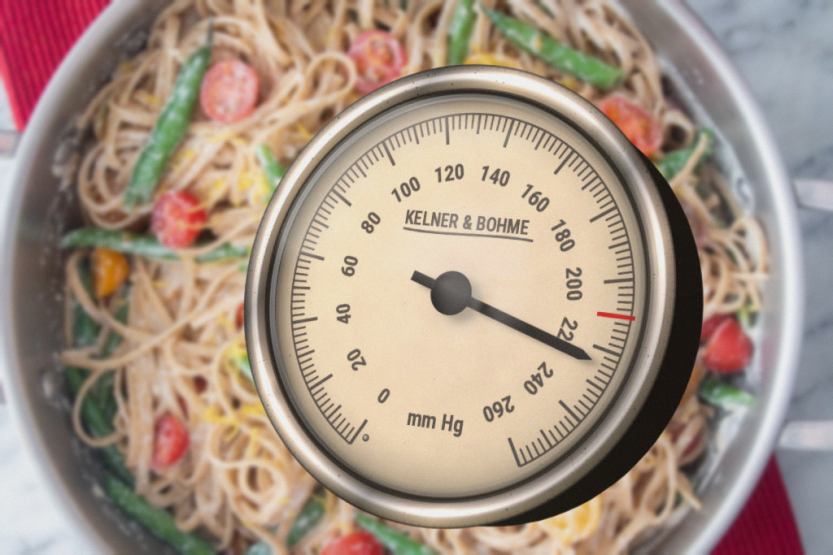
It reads 224 mmHg
